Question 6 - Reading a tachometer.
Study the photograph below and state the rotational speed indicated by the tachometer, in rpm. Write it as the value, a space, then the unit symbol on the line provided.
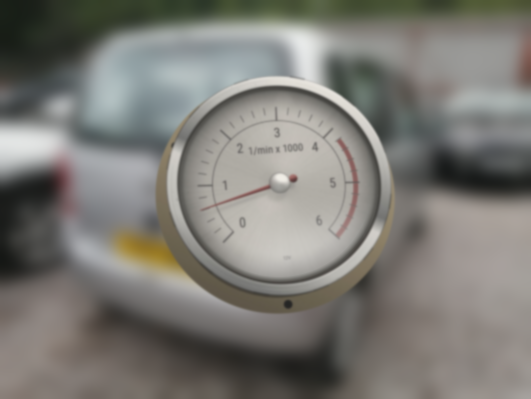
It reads 600 rpm
